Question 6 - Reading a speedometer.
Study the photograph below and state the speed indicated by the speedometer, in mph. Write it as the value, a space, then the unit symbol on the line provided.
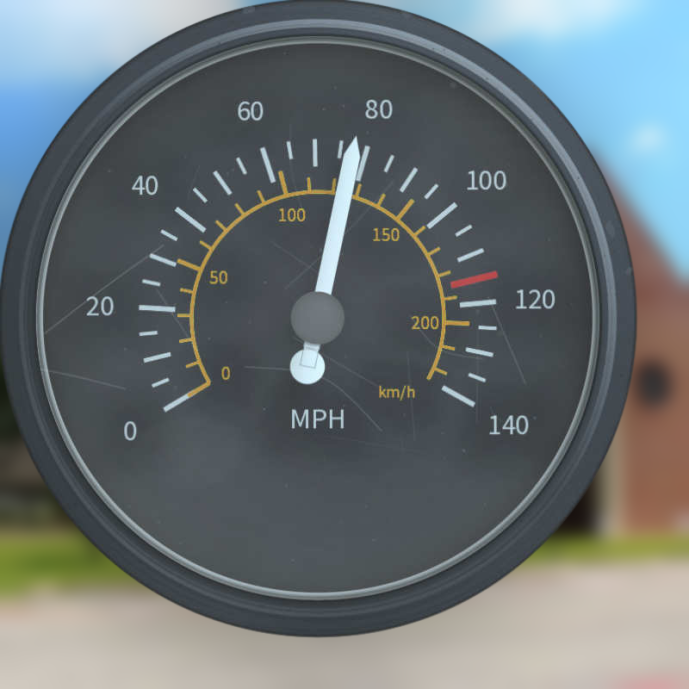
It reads 77.5 mph
